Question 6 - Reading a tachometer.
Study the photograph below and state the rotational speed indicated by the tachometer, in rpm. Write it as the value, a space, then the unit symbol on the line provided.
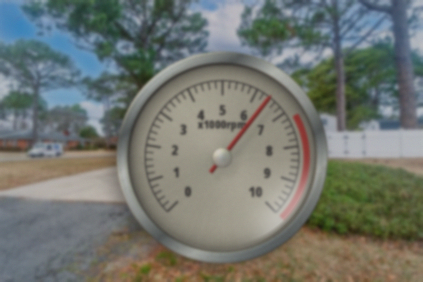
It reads 6400 rpm
